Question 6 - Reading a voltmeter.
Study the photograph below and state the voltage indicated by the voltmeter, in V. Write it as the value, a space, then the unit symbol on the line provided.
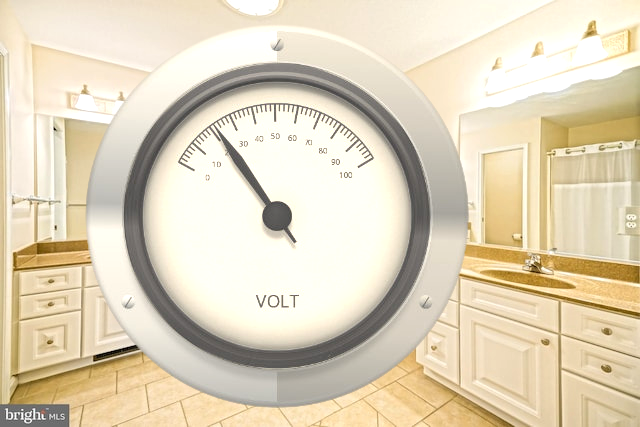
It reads 22 V
